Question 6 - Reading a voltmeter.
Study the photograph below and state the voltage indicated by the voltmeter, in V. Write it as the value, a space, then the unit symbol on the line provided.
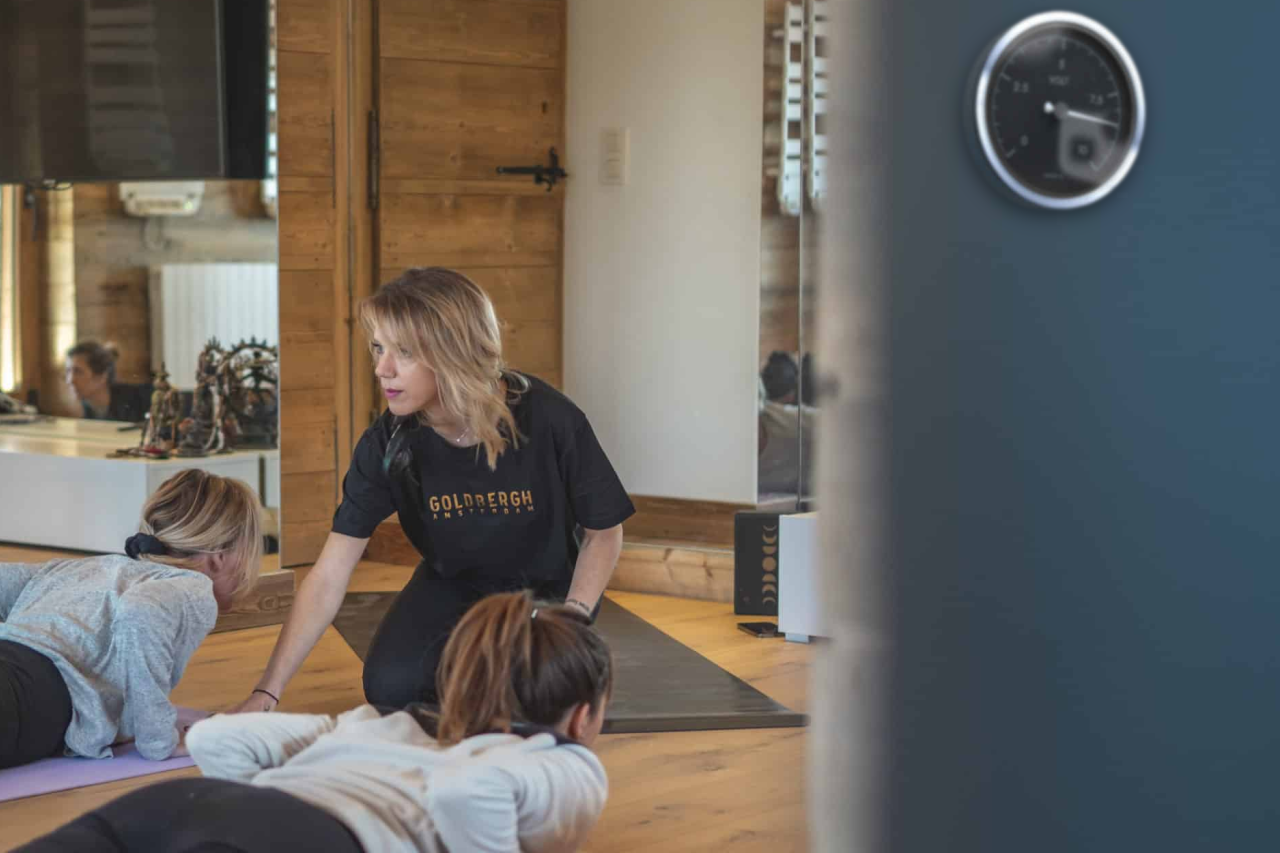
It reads 8.5 V
